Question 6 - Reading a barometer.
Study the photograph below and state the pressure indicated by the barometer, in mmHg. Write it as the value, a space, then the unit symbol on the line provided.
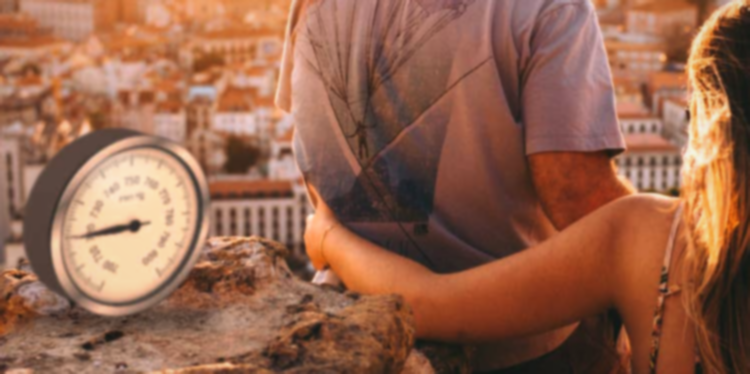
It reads 720 mmHg
